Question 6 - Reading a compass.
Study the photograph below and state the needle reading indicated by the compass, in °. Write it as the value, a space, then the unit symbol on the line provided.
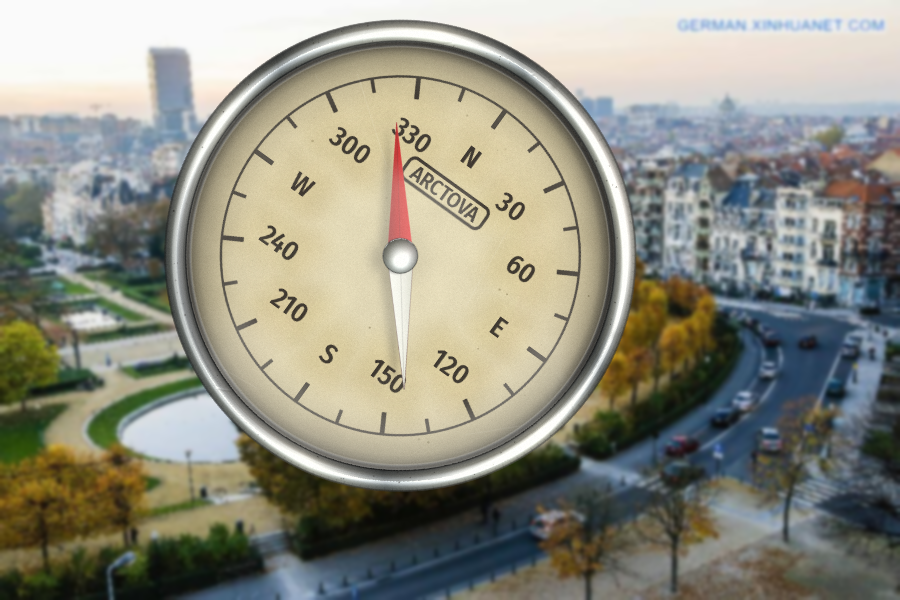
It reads 322.5 °
